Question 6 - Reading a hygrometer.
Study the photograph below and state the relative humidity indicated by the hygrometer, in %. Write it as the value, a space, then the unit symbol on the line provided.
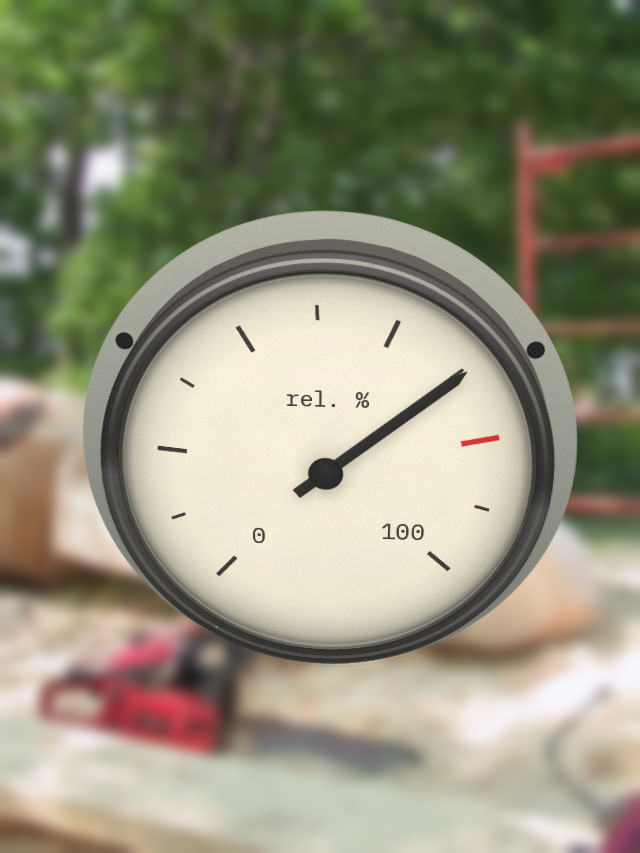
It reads 70 %
